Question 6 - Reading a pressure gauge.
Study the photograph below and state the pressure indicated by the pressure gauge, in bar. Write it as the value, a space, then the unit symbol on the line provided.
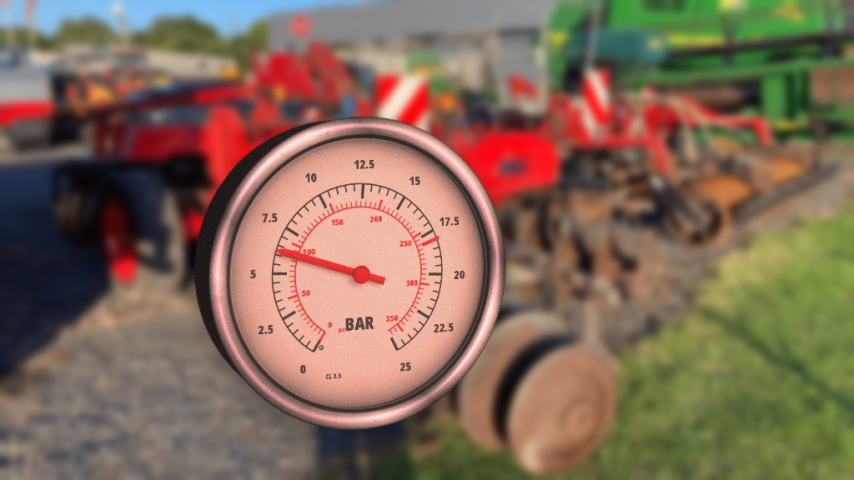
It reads 6.25 bar
